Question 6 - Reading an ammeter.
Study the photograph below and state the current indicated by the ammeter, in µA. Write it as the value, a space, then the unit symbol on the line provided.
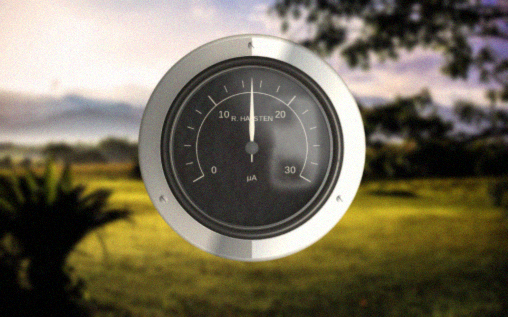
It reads 15 µA
